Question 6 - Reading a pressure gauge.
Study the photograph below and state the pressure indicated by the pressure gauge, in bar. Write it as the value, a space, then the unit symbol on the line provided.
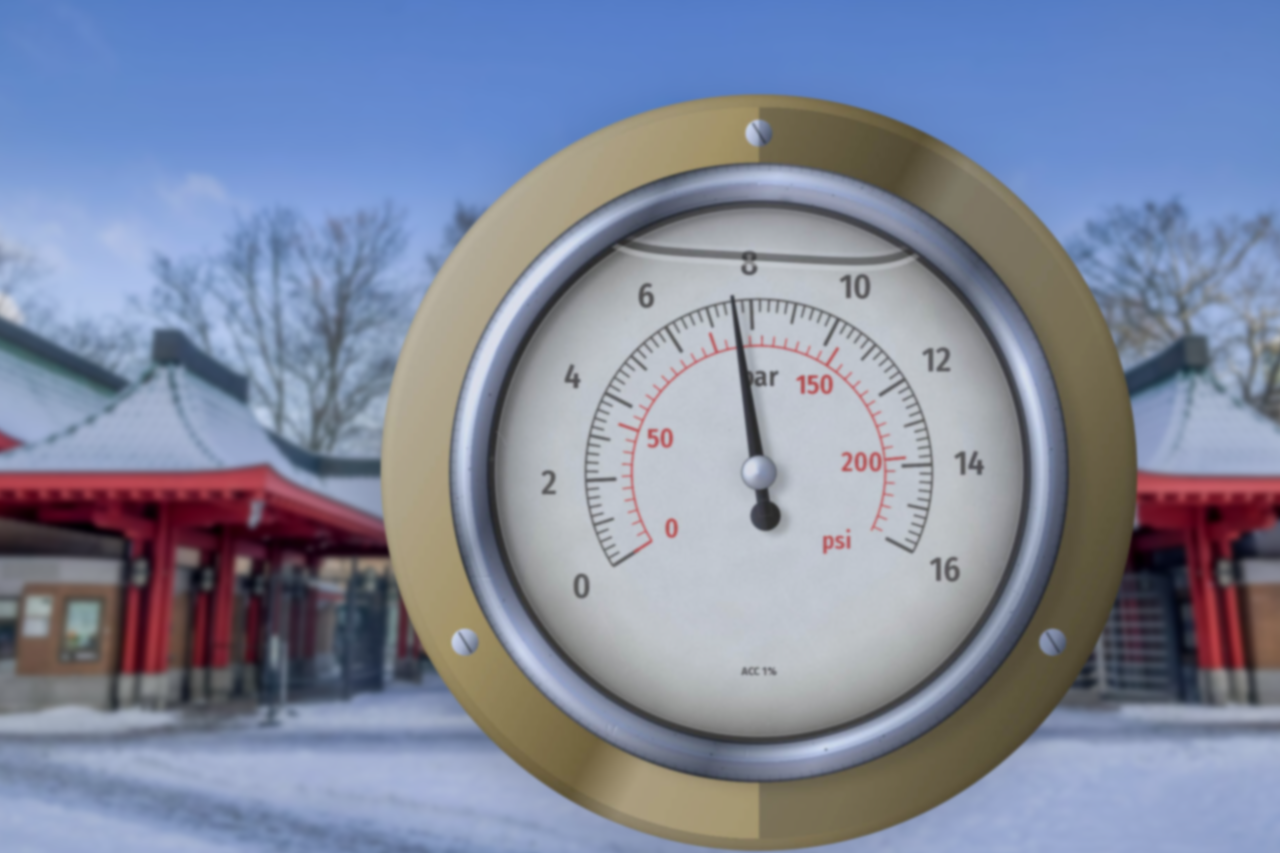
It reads 7.6 bar
